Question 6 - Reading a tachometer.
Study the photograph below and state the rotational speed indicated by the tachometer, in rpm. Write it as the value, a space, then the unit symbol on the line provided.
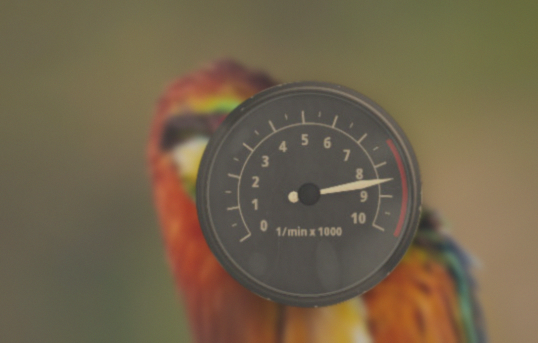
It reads 8500 rpm
